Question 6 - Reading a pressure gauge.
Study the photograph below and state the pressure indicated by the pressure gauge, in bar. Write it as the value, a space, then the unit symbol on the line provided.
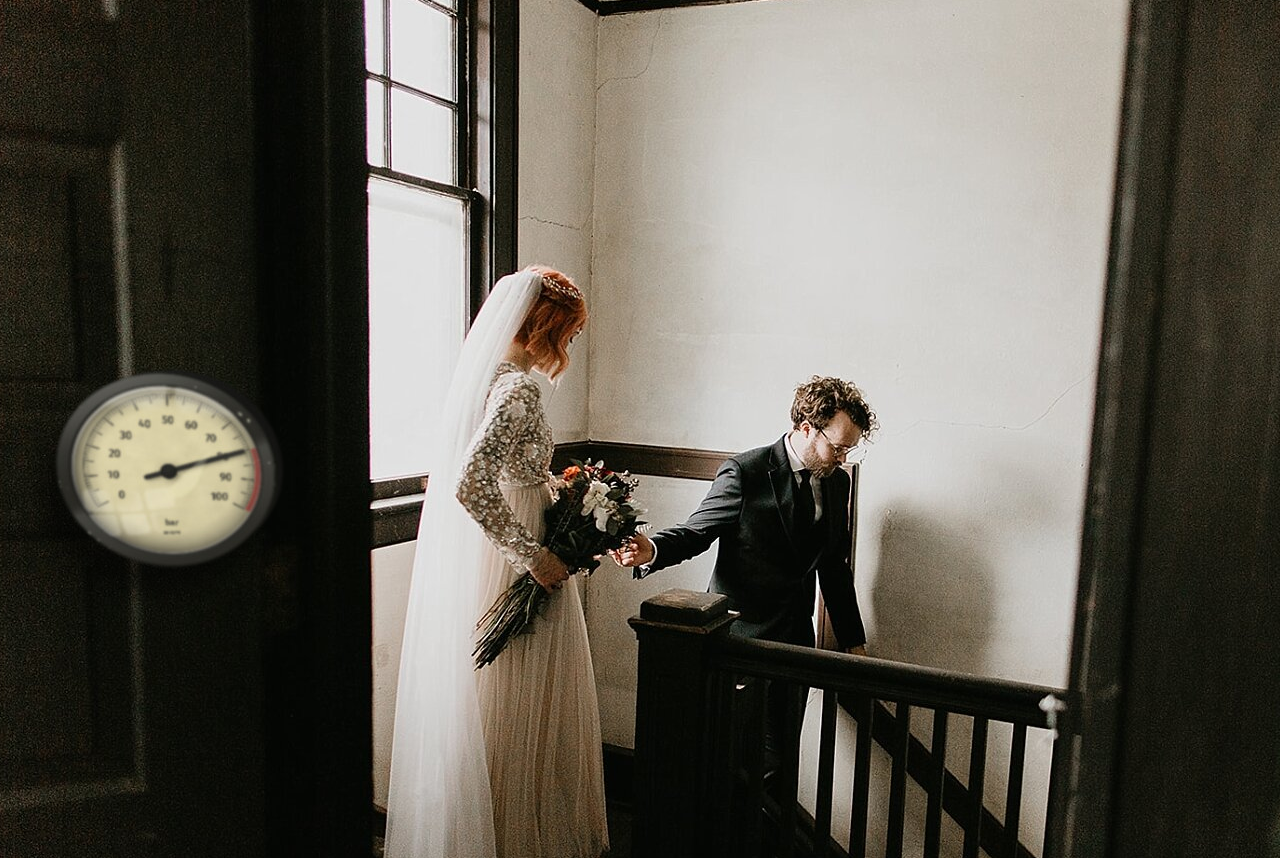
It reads 80 bar
